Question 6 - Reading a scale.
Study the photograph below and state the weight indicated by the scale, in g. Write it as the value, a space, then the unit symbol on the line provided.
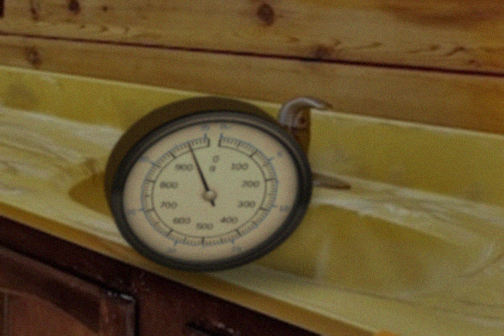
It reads 950 g
